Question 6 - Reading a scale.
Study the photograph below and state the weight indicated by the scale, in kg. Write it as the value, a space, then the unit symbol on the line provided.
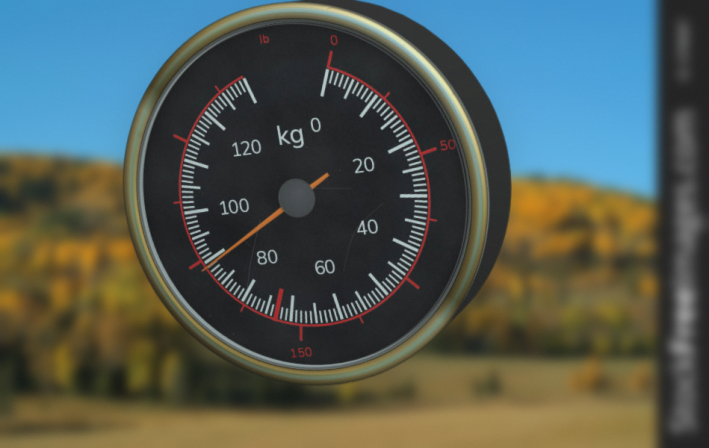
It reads 89 kg
